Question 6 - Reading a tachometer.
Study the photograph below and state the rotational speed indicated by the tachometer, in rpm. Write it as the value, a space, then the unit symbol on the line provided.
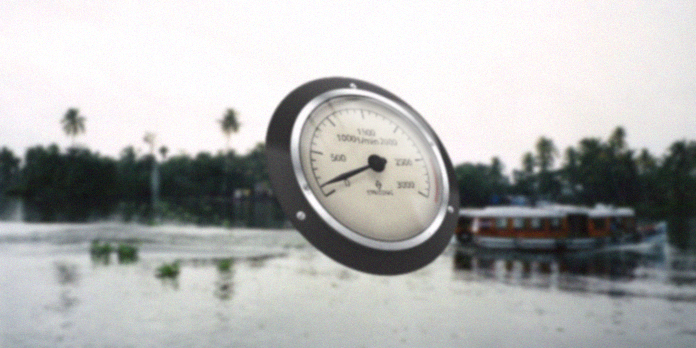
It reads 100 rpm
